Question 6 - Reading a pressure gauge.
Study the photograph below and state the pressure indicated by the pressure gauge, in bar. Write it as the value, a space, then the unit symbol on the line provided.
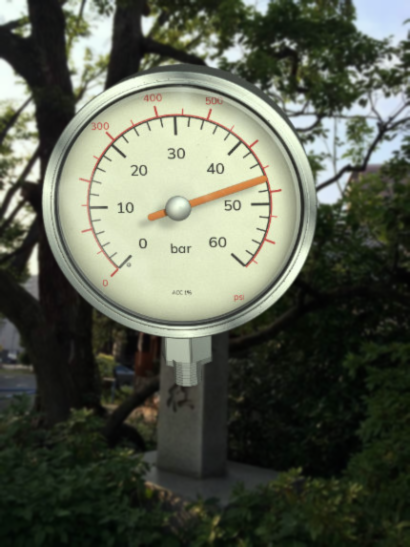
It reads 46 bar
